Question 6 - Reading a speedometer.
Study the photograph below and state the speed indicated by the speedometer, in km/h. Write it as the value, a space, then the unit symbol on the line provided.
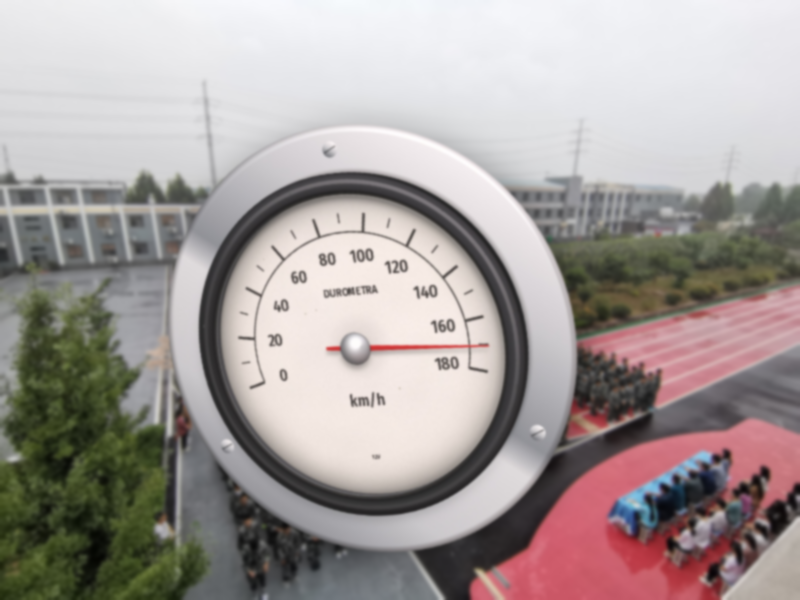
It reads 170 km/h
